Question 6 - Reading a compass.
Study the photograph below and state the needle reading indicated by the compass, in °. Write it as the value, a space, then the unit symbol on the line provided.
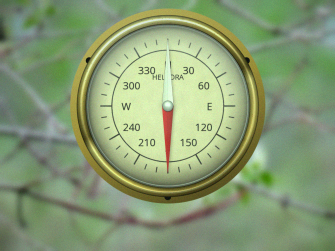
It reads 180 °
